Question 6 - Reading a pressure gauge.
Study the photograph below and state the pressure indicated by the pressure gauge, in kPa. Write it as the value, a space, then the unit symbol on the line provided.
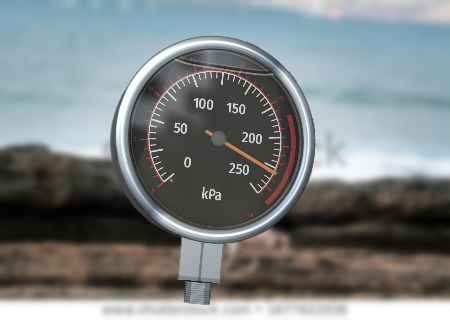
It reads 230 kPa
